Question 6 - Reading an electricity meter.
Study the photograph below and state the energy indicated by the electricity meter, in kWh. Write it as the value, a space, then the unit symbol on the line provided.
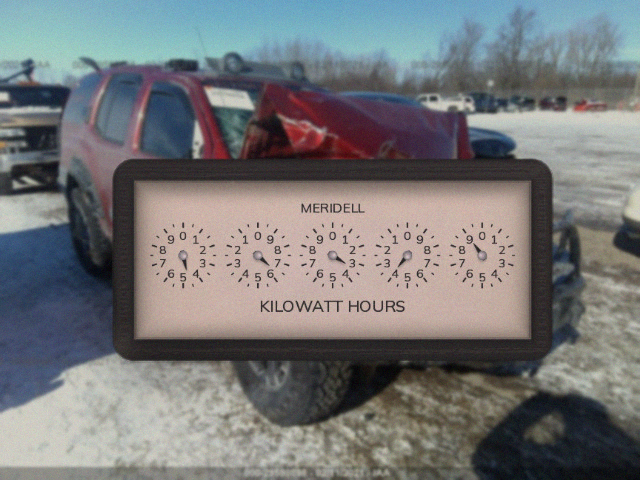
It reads 46339 kWh
